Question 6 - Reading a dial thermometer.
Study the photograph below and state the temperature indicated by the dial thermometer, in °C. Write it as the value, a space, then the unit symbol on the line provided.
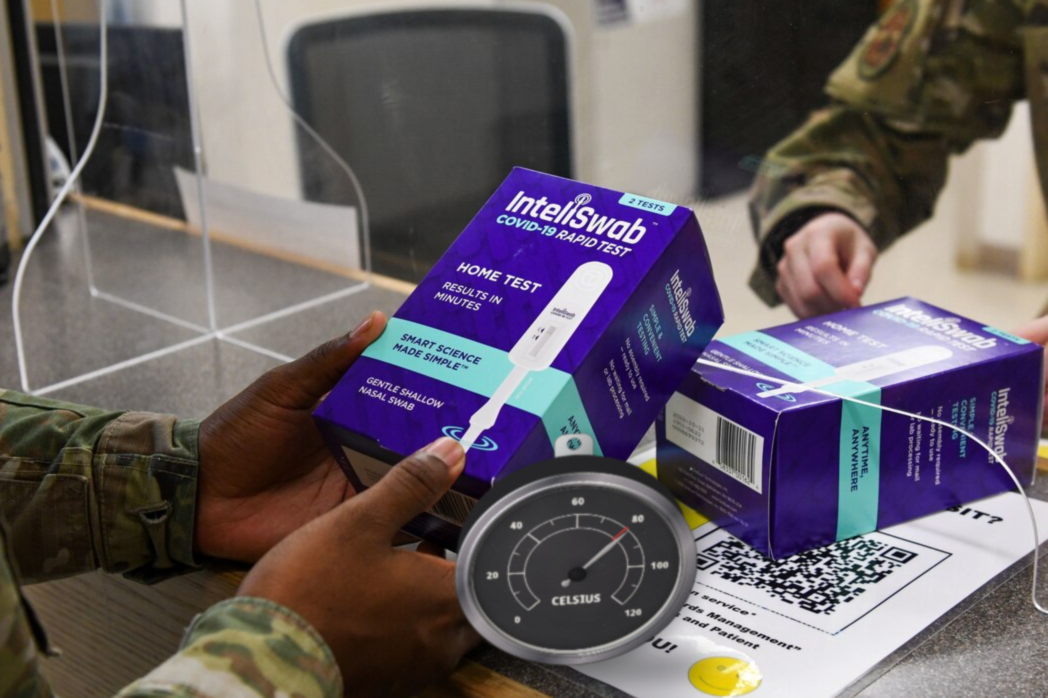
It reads 80 °C
